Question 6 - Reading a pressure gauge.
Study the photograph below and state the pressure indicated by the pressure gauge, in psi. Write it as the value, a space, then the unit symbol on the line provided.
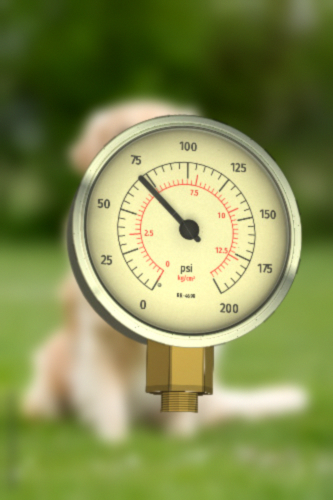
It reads 70 psi
